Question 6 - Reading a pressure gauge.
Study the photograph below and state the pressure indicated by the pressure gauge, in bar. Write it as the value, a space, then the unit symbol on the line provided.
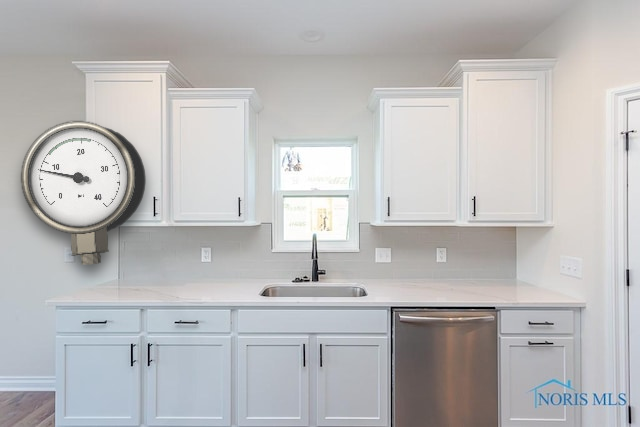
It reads 8 bar
